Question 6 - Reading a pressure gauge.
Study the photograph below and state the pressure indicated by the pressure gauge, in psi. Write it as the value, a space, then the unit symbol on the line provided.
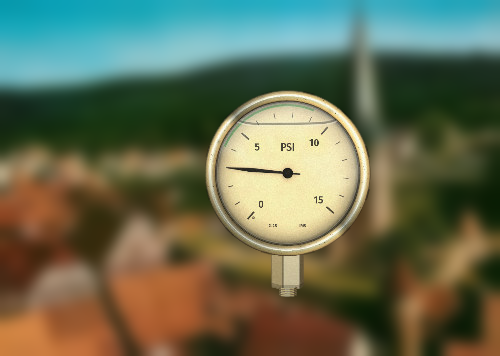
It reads 3 psi
